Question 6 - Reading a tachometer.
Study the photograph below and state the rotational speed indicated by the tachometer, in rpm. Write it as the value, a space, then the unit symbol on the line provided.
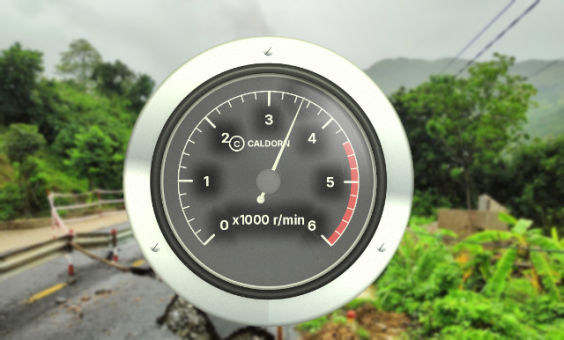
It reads 3500 rpm
